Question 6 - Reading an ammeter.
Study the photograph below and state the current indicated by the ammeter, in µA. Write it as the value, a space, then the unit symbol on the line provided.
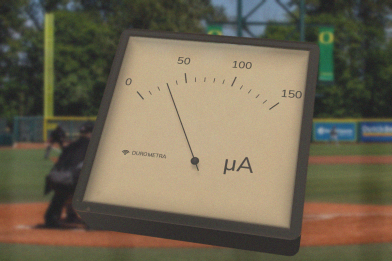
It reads 30 µA
